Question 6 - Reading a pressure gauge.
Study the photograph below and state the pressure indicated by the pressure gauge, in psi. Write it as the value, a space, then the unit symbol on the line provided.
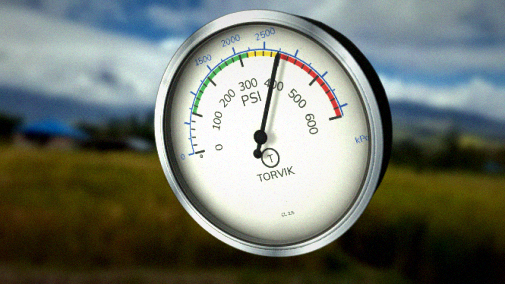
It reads 400 psi
